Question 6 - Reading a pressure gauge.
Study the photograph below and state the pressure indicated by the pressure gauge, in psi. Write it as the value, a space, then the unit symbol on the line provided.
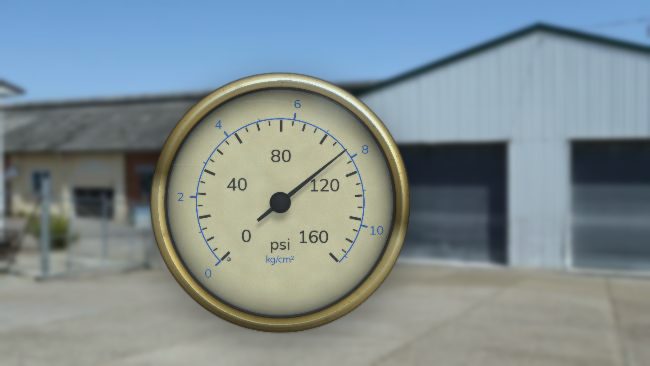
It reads 110 psi
